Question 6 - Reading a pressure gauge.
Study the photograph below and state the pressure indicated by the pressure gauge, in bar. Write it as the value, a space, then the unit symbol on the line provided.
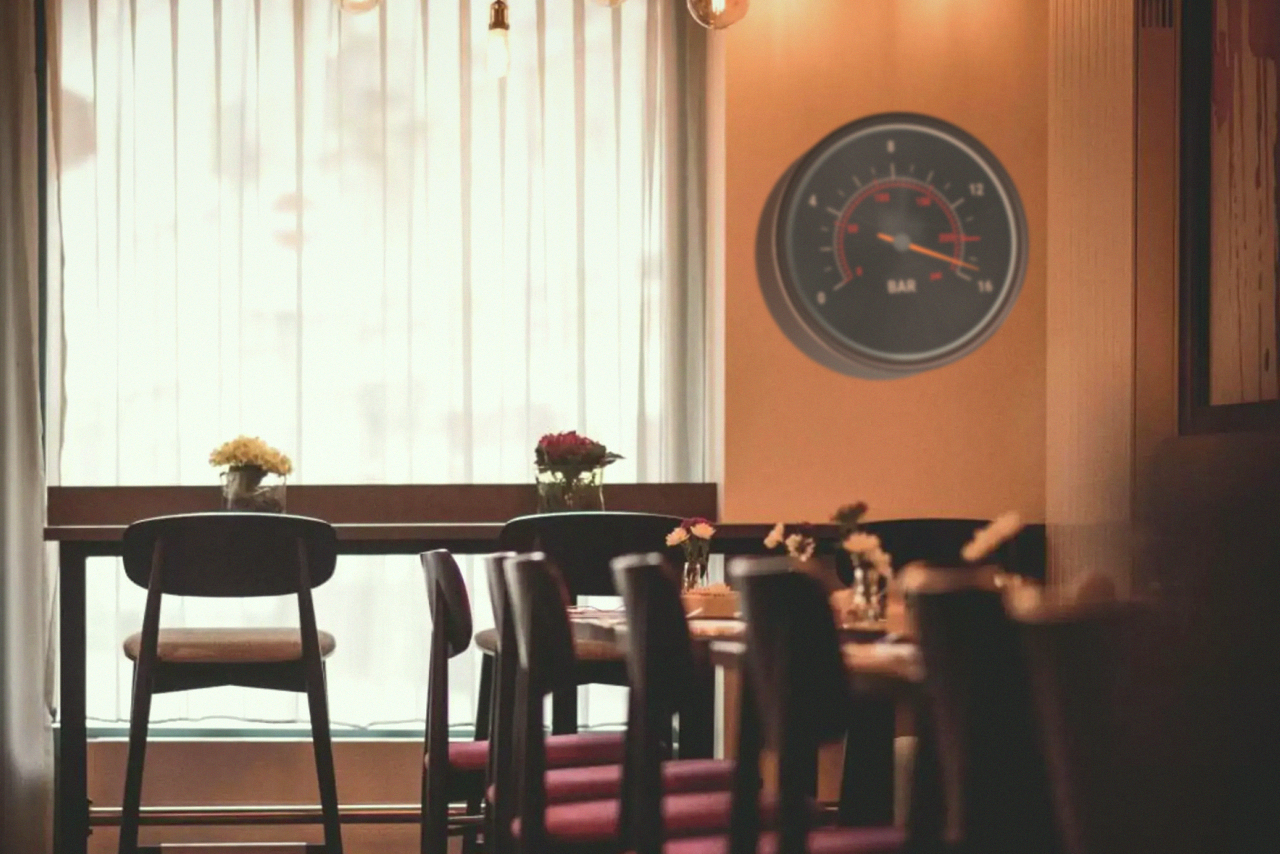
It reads 15.5 bar
